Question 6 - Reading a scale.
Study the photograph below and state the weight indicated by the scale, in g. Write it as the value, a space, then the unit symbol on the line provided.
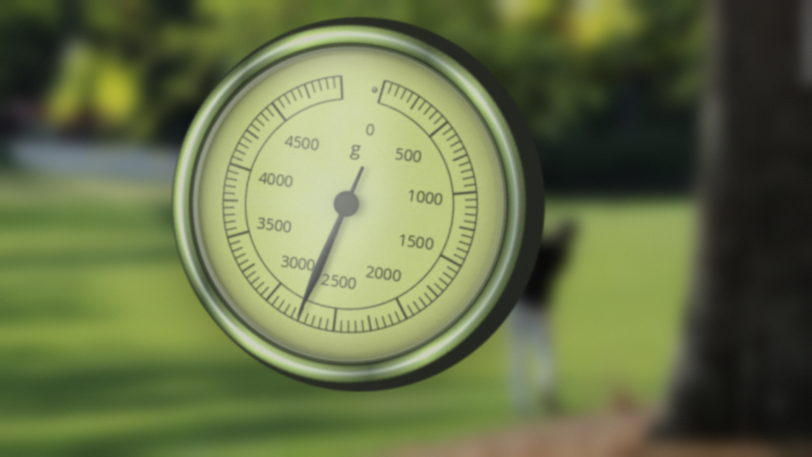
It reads 2750 g
